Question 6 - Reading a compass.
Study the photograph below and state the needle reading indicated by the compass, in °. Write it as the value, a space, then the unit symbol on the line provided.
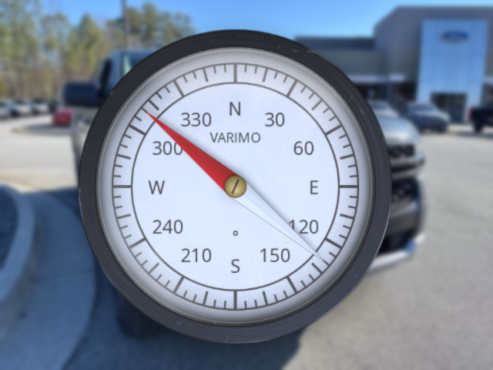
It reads 310 °
